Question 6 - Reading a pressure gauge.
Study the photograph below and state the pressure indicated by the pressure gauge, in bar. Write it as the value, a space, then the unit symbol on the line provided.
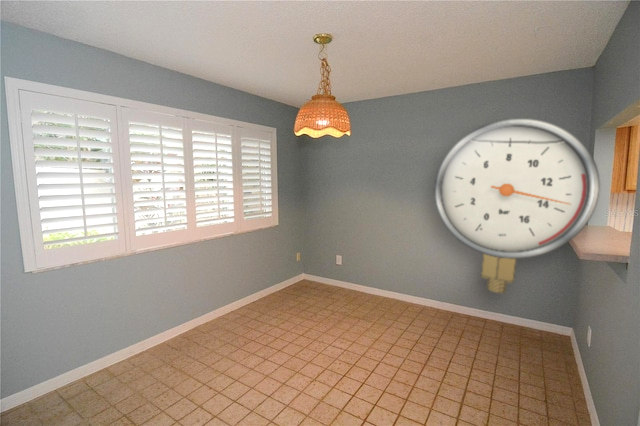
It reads 13.5 bar
